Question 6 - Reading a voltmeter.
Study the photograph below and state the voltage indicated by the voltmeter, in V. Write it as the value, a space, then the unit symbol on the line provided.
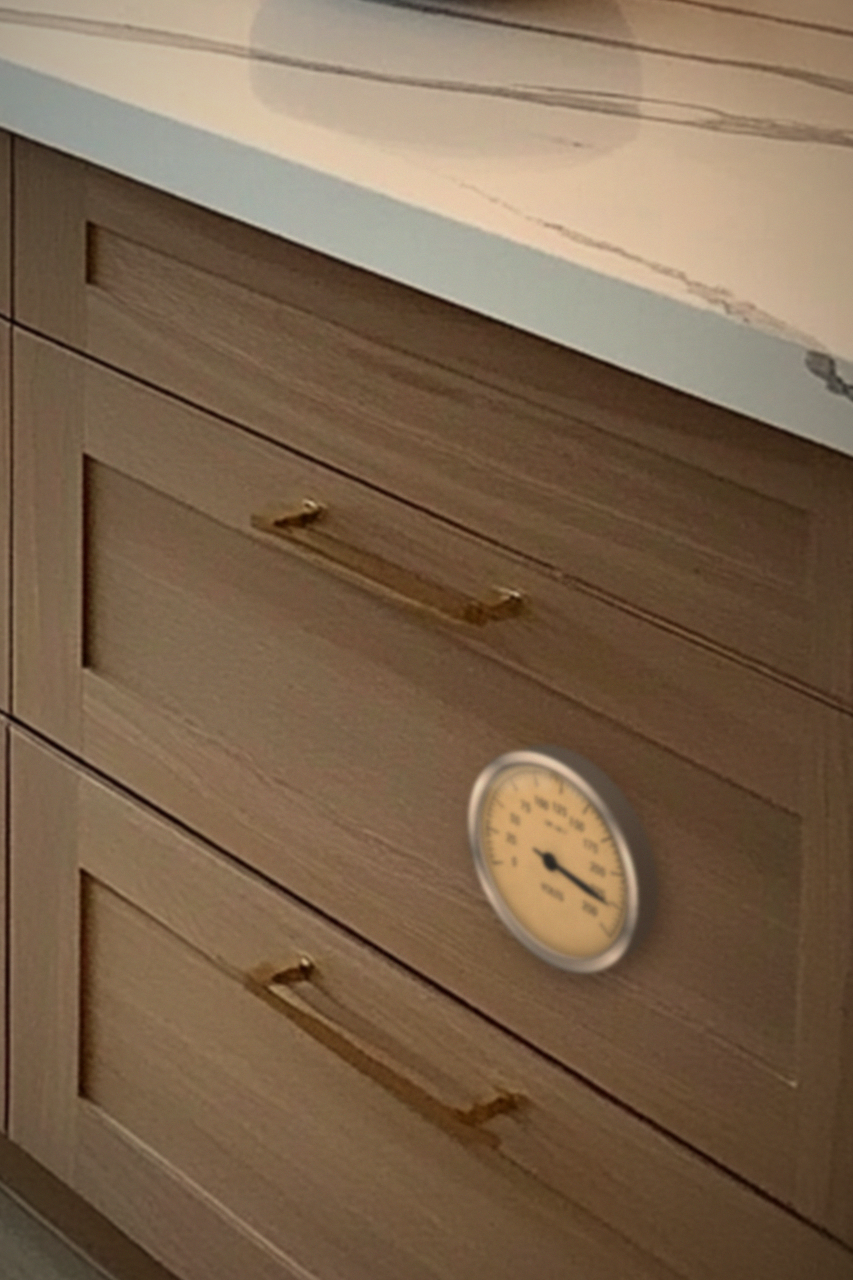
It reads 225 V
